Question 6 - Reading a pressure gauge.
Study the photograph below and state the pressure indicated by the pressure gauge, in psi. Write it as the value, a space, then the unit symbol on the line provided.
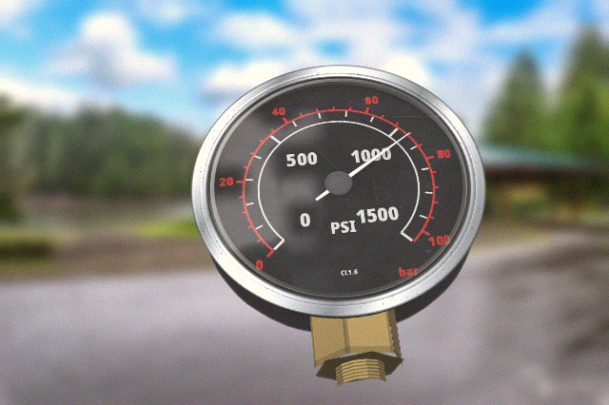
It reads 1050 psi
